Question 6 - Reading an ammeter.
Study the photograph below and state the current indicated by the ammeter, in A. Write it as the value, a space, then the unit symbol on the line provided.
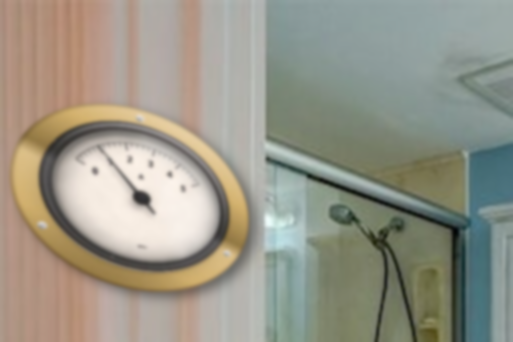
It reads 1 A
